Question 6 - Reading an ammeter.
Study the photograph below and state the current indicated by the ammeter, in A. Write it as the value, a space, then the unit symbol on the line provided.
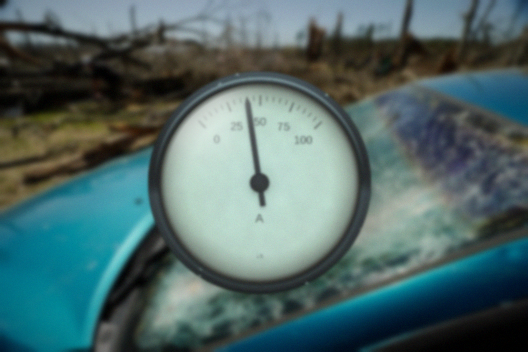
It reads 40 A
